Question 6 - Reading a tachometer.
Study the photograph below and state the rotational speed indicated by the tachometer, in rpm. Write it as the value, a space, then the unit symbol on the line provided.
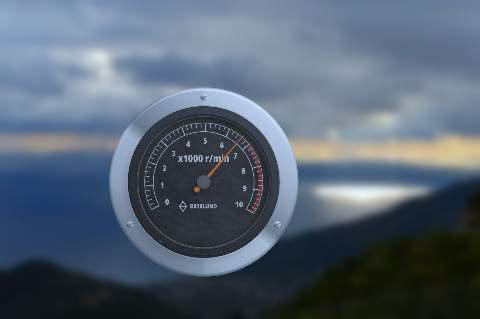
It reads 6600 rpm
